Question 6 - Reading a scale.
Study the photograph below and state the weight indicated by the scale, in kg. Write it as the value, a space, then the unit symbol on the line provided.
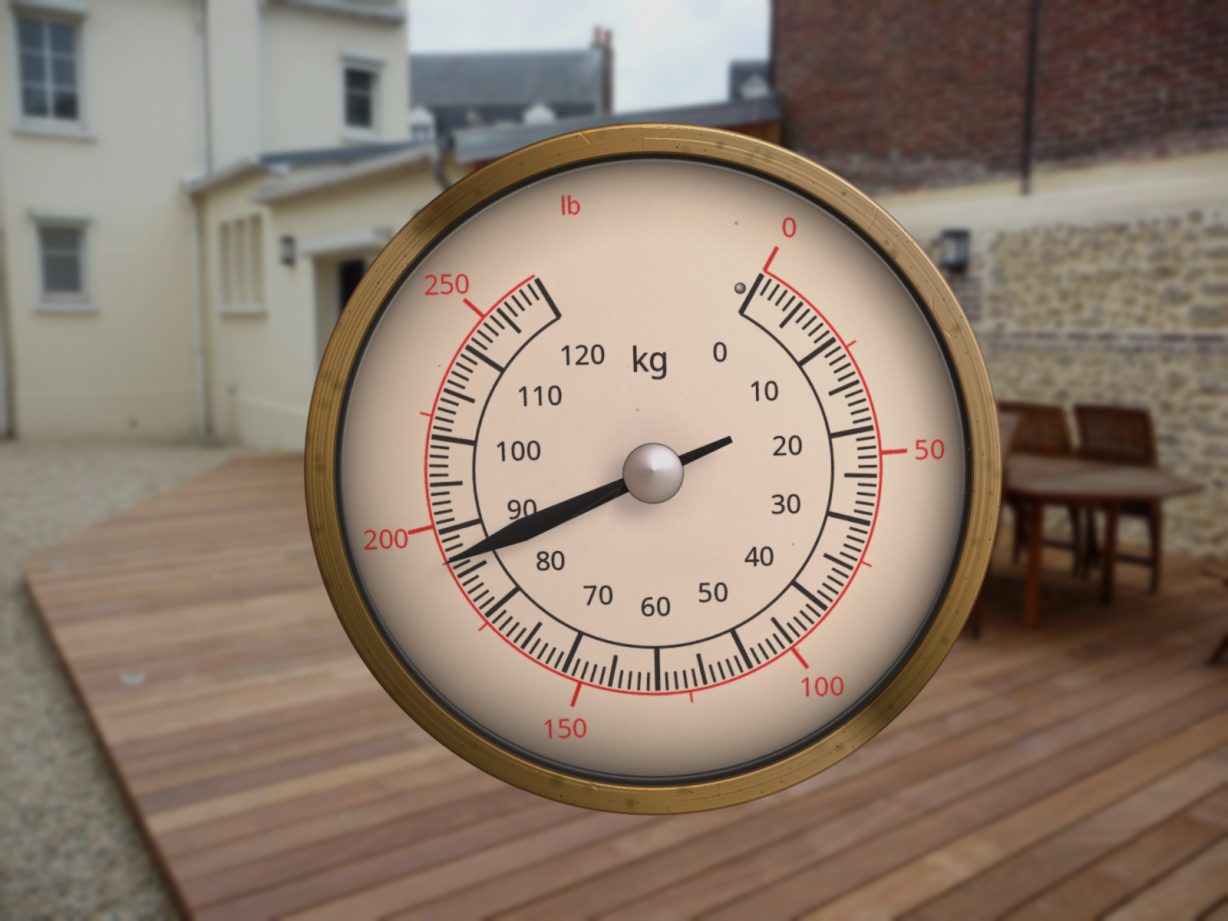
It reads 87 kg
